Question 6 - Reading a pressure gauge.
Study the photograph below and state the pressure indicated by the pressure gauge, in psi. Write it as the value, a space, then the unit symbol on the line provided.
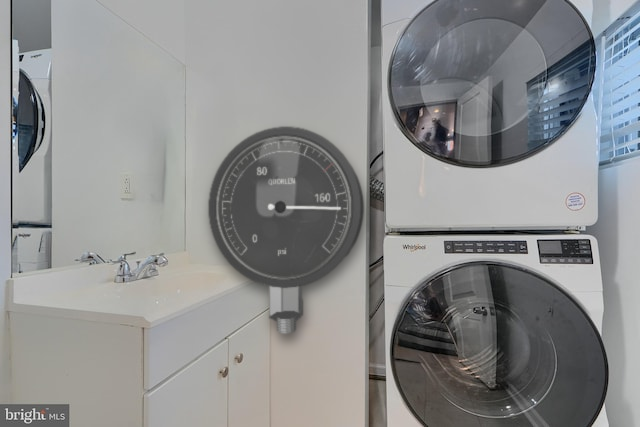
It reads 170 psi
